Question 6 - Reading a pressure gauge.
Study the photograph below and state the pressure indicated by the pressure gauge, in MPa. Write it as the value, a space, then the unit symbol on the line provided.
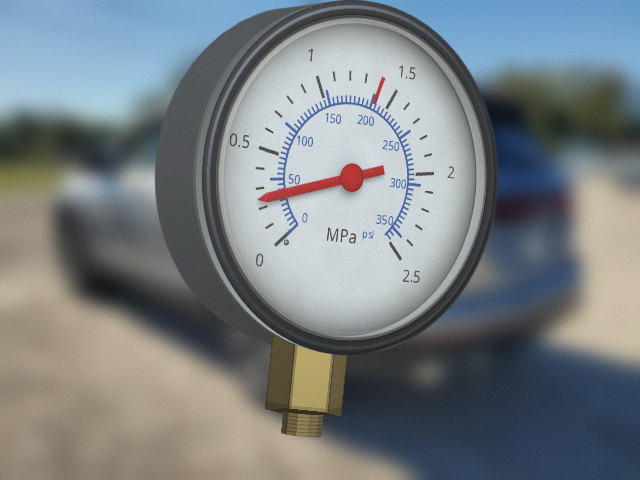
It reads 0.25 MPa
